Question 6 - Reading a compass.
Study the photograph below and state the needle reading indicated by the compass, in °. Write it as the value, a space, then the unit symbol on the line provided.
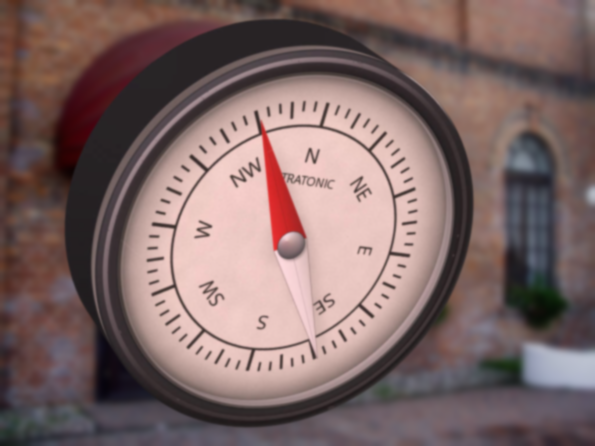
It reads 330 °
